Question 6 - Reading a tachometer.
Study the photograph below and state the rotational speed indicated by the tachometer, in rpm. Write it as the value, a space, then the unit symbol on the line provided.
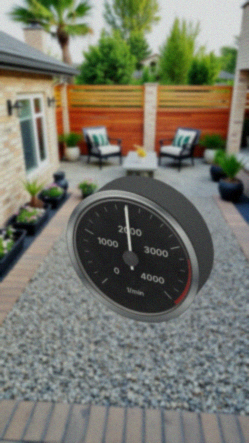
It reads 2000 rpm
